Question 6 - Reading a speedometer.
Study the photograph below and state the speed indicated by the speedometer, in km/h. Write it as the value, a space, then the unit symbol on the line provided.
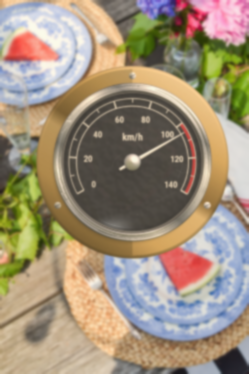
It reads 105 km/h
